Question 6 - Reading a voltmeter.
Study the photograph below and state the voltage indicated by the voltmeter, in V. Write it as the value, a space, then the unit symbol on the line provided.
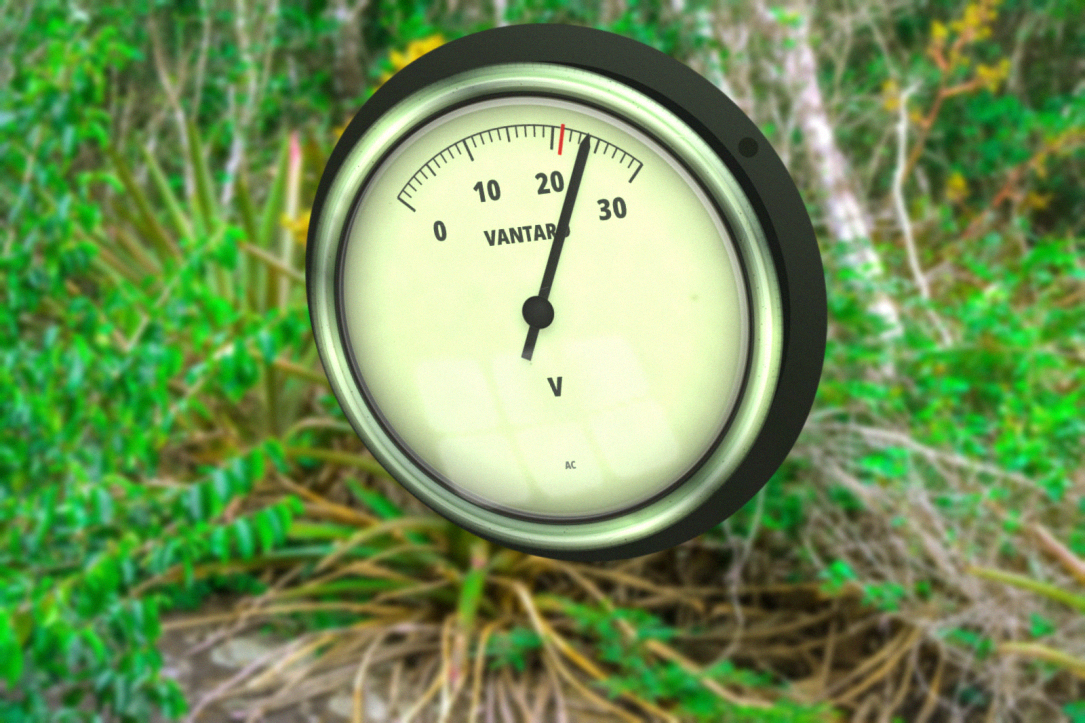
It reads 24 V
